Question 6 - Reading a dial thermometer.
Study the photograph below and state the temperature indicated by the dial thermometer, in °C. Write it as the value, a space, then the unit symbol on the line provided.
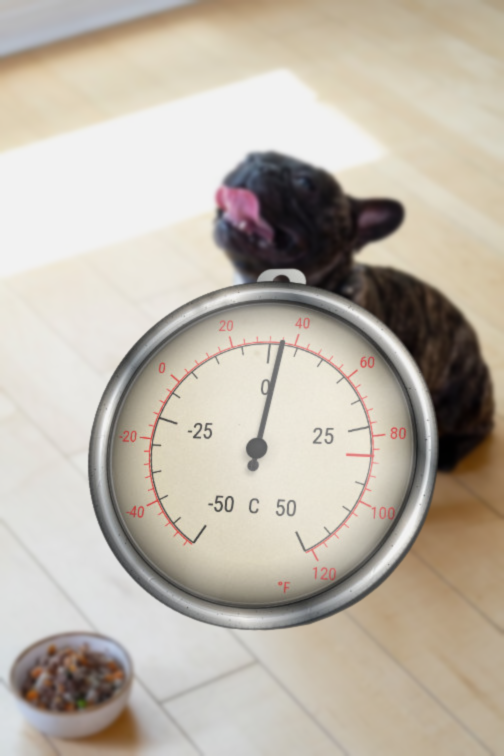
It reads 2.5 °C
